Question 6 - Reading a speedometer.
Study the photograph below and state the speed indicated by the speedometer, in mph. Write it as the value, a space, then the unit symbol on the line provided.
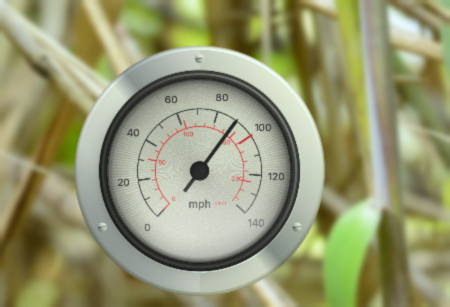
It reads 90 mph
